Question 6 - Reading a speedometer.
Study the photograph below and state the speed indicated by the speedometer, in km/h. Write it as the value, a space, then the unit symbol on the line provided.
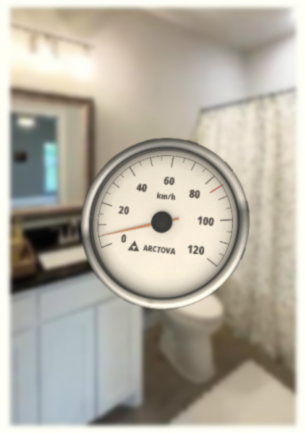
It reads 5 km/h
